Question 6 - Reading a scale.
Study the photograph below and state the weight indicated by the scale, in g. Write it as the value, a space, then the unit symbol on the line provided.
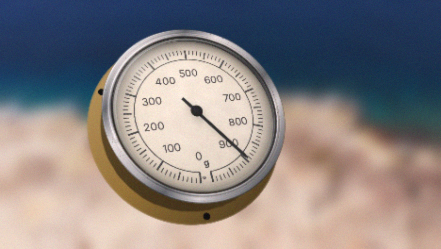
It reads 900 g
